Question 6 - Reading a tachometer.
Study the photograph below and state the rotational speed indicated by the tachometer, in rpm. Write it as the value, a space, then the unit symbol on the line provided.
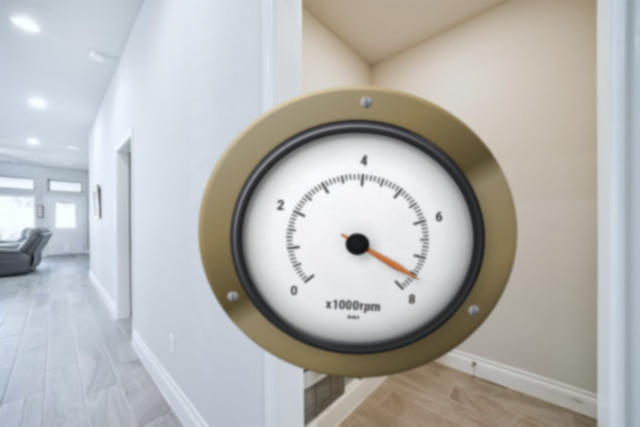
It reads 7500 rpm
